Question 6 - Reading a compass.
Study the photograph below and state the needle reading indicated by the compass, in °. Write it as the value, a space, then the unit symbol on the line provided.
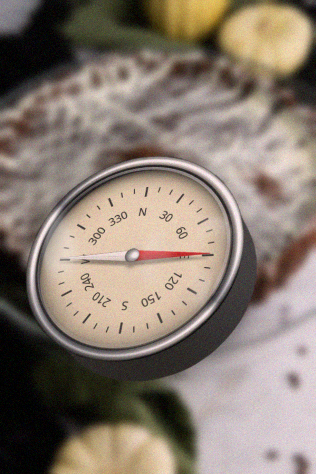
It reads 90 °
